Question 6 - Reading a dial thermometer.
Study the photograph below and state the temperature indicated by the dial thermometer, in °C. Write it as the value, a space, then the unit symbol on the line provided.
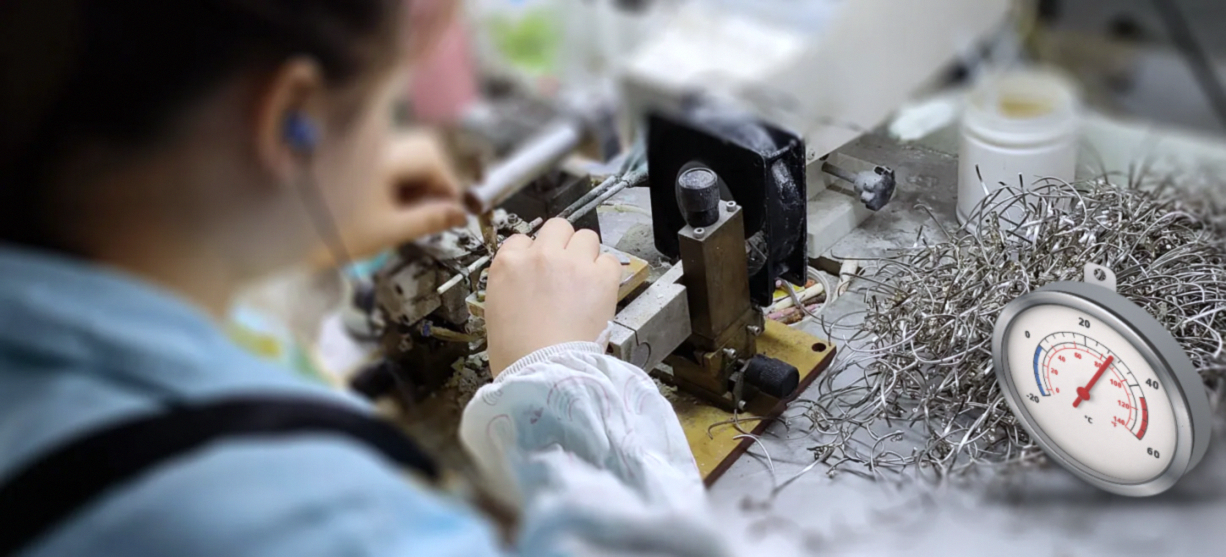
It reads 30 °C
